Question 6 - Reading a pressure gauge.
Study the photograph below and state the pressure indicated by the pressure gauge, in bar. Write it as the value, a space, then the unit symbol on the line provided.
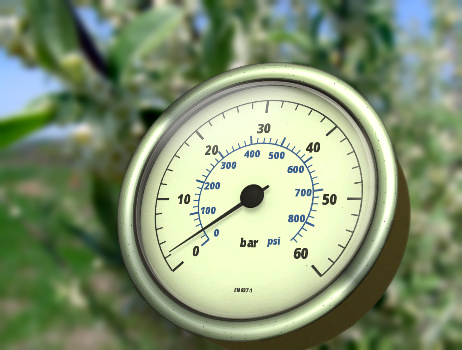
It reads 2 bar
